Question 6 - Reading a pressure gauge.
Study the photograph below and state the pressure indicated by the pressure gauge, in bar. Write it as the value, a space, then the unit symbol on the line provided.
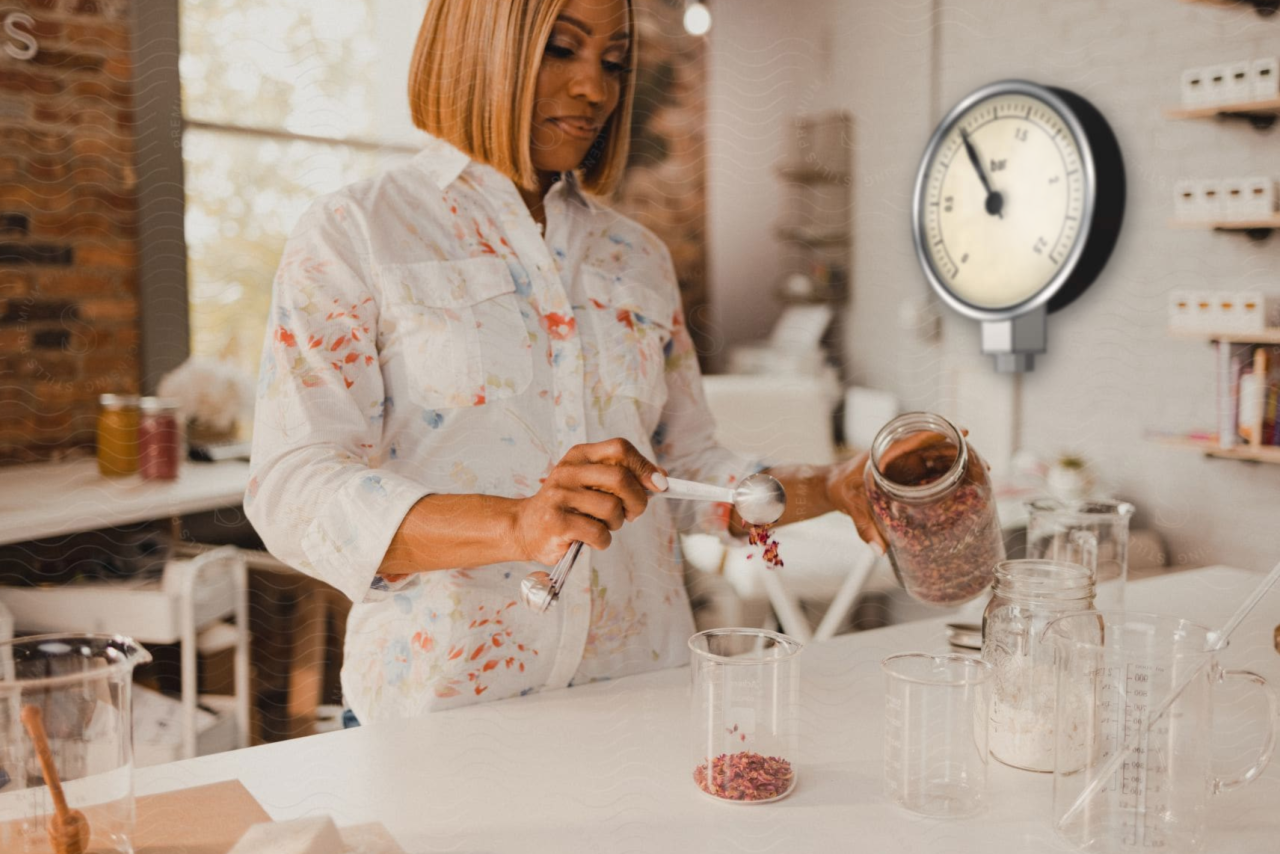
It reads 1 bar
